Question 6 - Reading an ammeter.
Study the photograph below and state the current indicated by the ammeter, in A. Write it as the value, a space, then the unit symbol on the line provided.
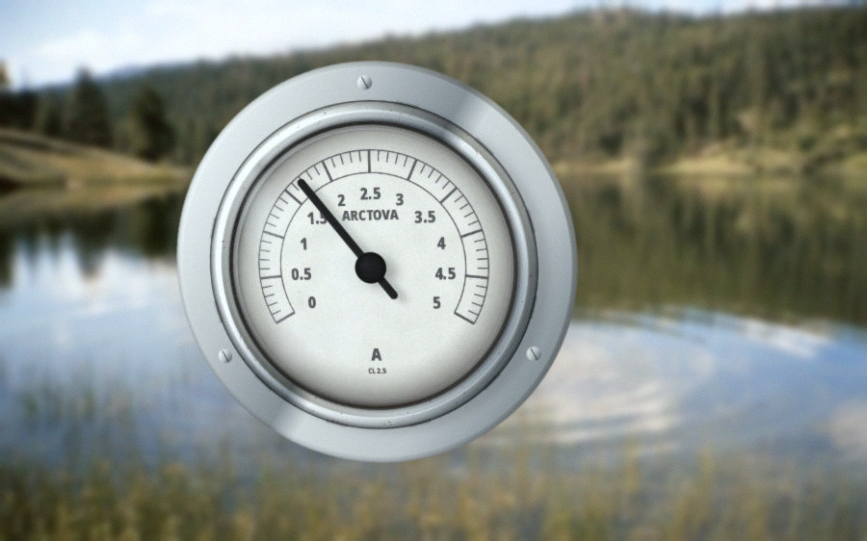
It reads 1.7 A
